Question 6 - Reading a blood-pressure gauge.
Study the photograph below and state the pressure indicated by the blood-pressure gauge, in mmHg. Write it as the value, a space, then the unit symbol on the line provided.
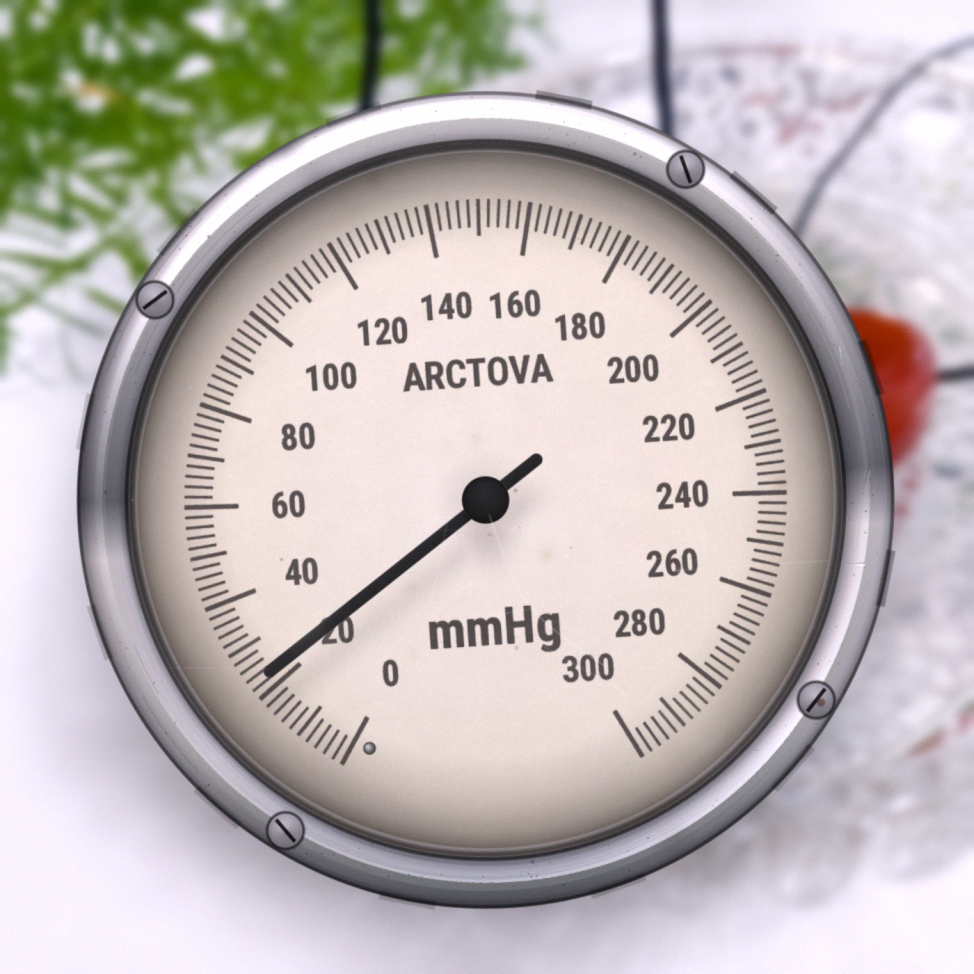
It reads 23 mmHg
